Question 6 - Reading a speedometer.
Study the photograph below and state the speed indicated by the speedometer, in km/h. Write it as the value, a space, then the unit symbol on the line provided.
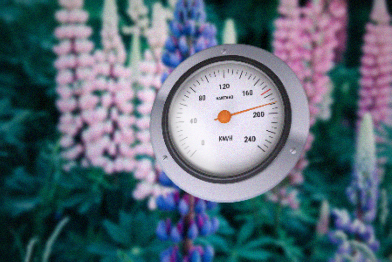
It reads 190 km/h
